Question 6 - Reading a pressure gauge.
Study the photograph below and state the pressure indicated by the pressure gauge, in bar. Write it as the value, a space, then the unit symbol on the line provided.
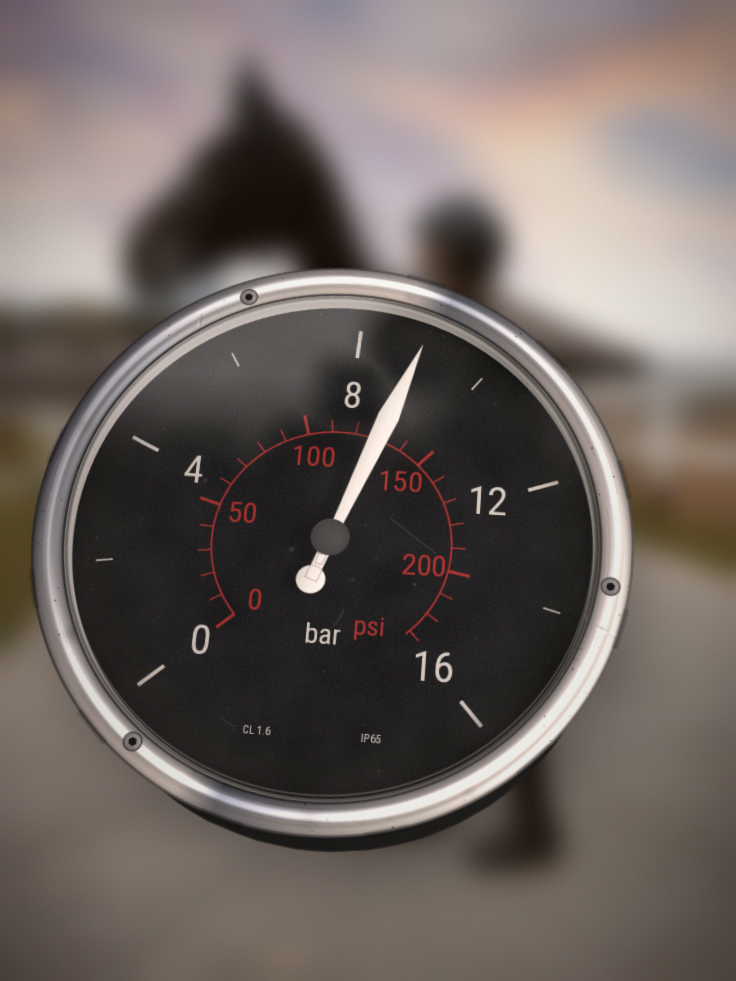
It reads 9 bar
